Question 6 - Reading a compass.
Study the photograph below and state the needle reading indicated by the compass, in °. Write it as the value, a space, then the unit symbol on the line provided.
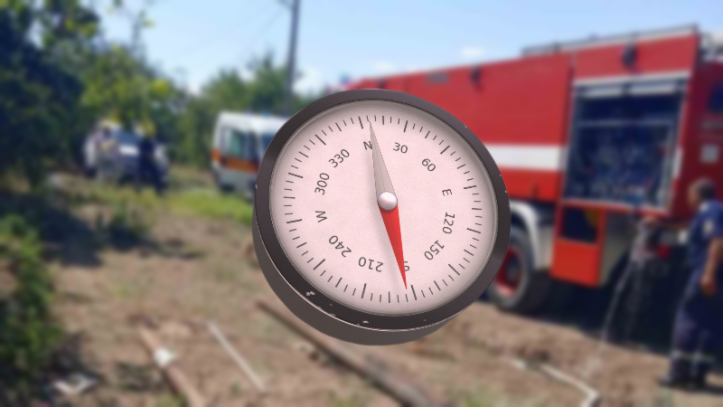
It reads 185 °
